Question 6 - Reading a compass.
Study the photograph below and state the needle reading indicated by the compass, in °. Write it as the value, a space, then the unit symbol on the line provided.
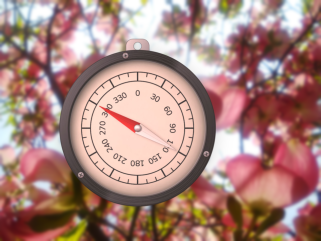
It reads 300 °
